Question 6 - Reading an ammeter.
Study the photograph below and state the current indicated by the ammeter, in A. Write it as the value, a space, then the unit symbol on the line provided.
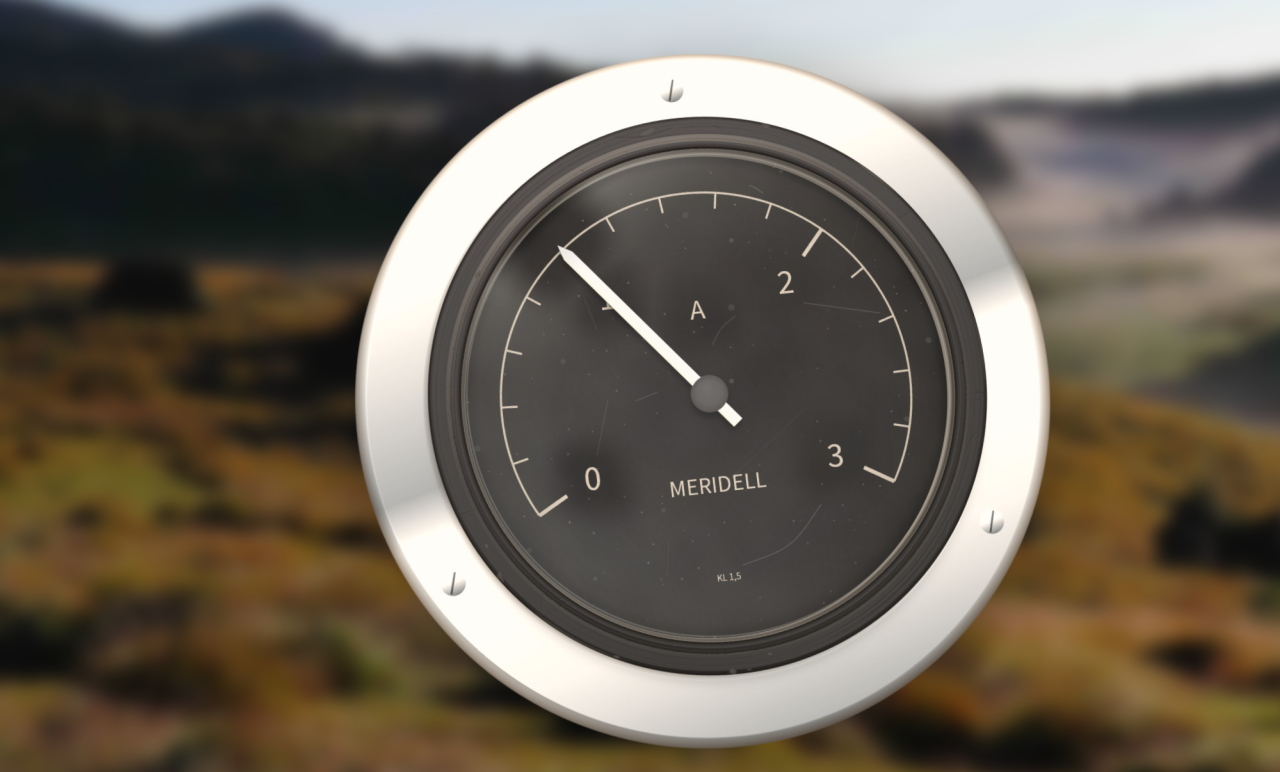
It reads 1 A
